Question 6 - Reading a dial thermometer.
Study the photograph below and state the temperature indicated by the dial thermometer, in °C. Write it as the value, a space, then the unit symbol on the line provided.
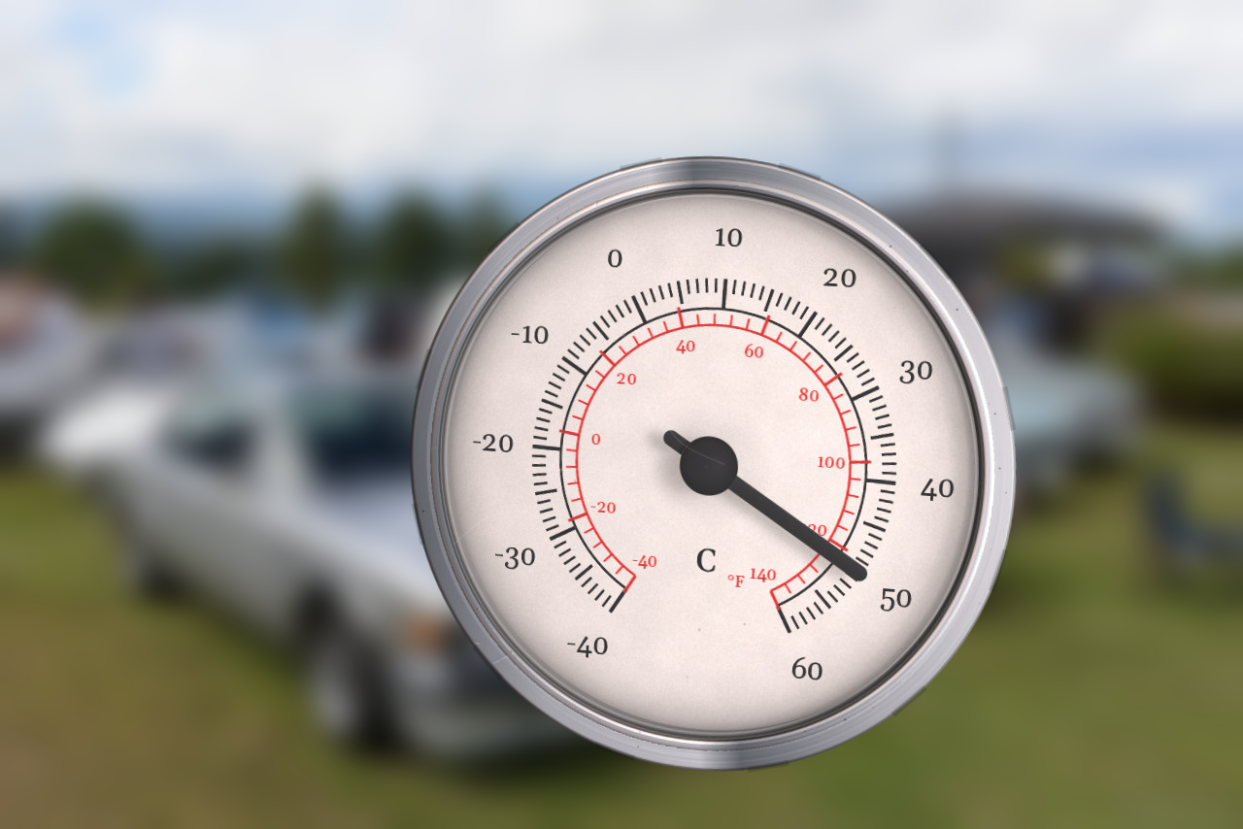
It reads 50 °C
